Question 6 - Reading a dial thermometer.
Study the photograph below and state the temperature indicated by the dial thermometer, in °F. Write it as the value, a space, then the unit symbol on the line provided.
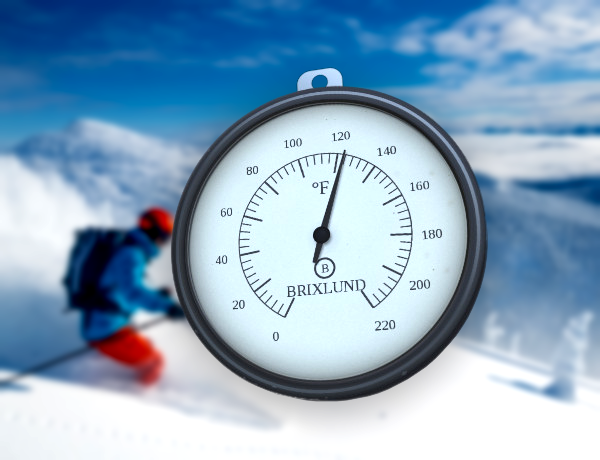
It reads 124 °F
